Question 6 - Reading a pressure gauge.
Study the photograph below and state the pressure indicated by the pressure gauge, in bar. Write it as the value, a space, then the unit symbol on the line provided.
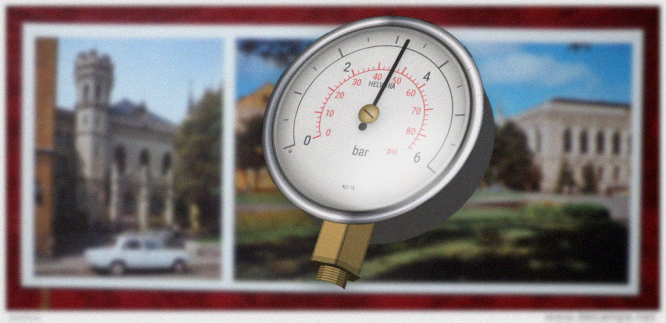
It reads 3.25 bar
